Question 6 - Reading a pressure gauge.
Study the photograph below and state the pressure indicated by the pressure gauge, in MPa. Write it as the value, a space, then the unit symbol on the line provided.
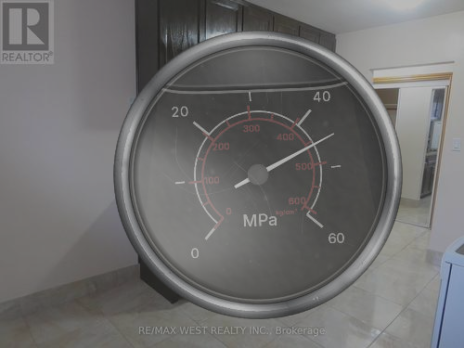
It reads 45 MPa
